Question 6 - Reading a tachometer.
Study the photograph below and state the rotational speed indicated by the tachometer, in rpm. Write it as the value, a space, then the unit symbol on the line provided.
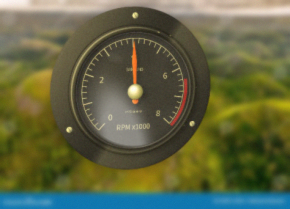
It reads 4000 rpm
